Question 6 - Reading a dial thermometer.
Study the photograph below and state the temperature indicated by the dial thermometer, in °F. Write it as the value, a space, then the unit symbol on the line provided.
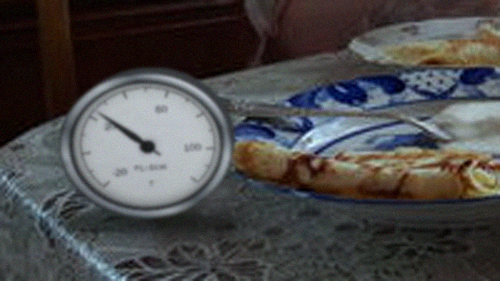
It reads 25 °F
